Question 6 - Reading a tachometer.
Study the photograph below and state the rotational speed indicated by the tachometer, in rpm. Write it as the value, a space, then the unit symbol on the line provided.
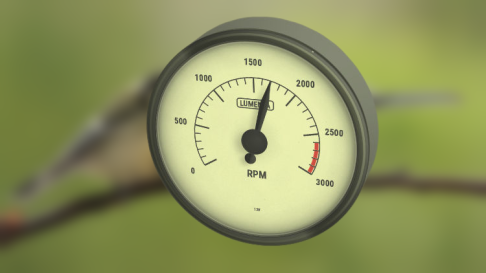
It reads 1700 rpm
